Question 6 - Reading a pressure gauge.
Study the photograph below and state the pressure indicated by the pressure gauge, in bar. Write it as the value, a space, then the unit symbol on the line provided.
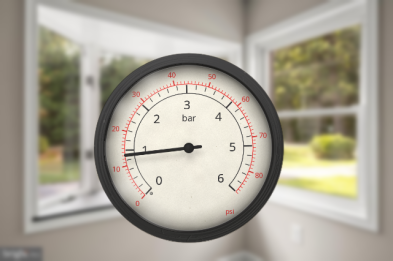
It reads 0.9 bar
